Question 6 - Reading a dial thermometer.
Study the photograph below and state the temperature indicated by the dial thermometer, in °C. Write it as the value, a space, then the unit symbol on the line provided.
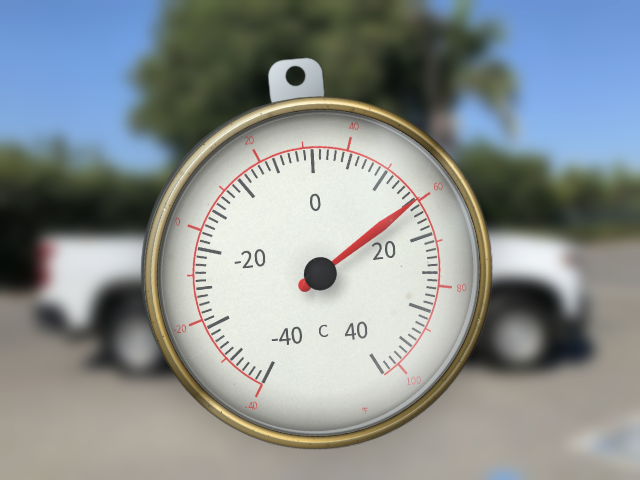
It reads 15 °C
